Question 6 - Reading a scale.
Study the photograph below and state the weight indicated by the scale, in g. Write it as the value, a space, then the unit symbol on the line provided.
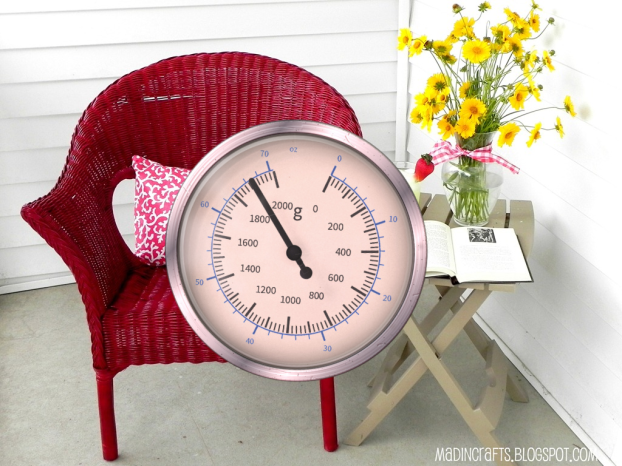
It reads 1900 g
